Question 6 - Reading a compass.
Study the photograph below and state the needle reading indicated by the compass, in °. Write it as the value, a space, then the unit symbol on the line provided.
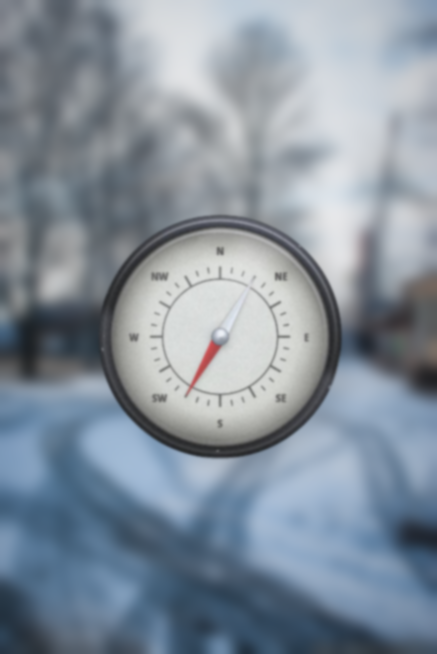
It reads 210 °
